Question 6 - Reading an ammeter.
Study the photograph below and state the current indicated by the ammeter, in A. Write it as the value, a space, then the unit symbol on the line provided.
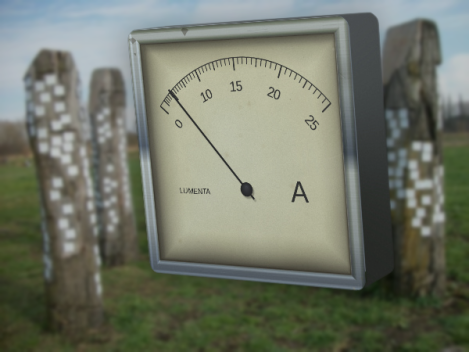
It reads 5 A
